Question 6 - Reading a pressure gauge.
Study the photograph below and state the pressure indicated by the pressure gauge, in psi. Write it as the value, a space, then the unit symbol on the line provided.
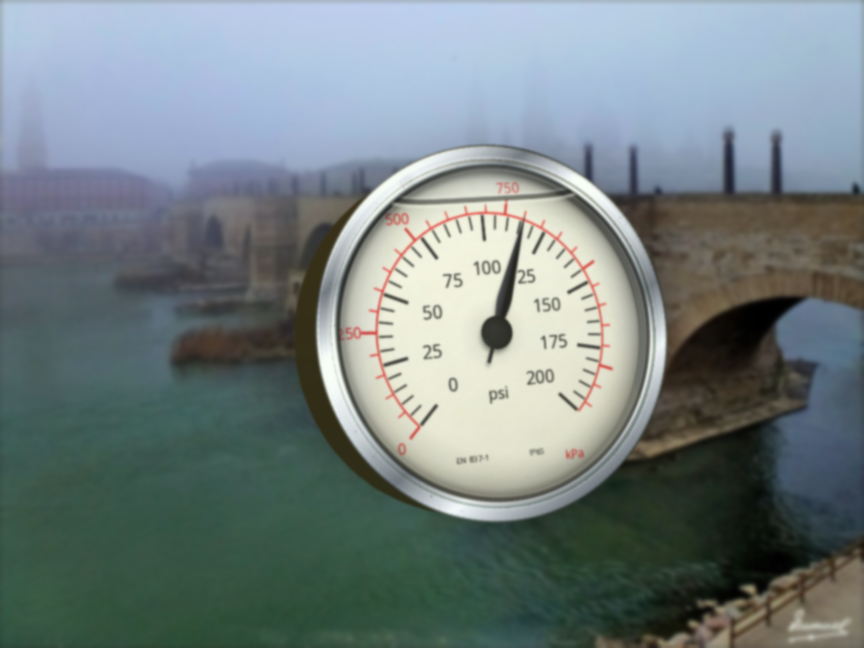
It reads 115 psi
